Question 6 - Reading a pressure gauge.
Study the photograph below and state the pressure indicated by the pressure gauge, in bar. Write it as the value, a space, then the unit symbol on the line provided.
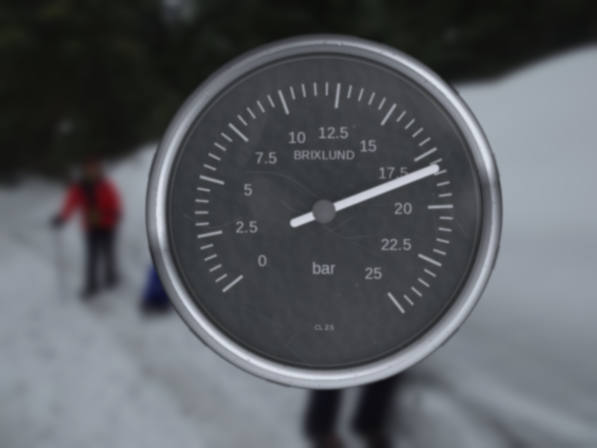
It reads 18.25 bar
